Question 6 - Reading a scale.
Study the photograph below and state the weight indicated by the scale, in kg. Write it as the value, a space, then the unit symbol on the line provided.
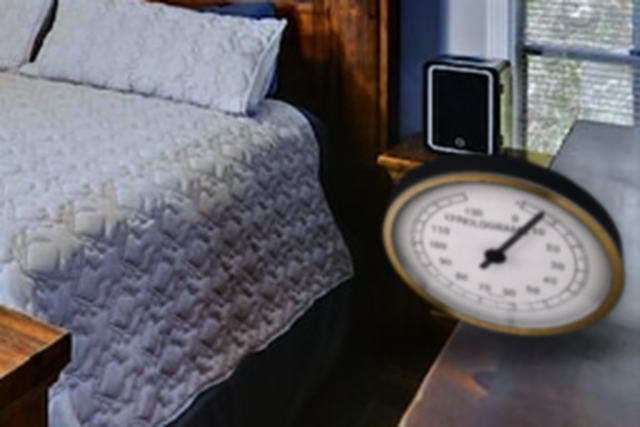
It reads 5 kg
